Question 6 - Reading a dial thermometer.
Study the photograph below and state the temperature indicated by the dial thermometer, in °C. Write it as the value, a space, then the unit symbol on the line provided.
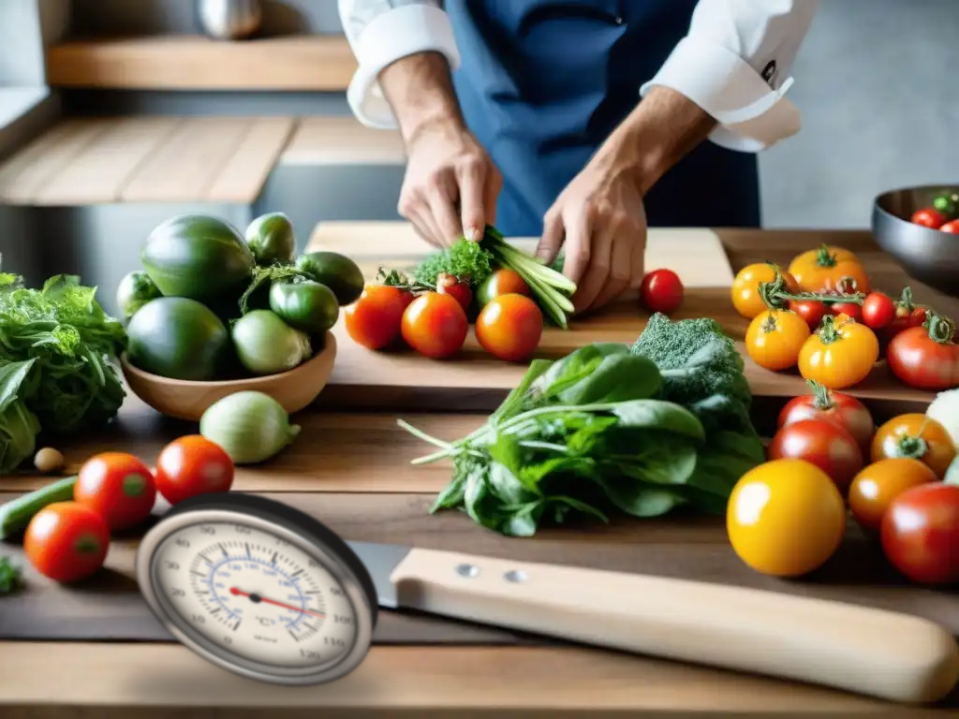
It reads 100 °C
